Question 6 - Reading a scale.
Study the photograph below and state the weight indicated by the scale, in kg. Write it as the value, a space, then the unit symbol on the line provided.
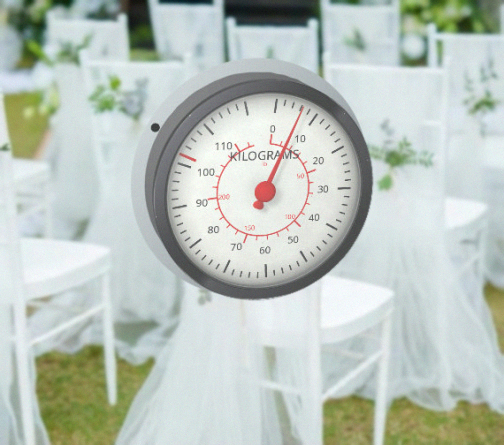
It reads 6 kg
